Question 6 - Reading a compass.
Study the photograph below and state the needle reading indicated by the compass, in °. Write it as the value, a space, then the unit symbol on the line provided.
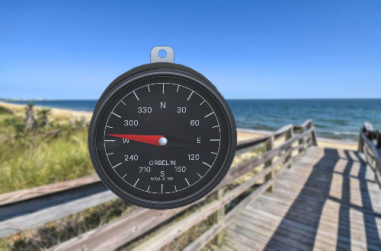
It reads 277.5 °
